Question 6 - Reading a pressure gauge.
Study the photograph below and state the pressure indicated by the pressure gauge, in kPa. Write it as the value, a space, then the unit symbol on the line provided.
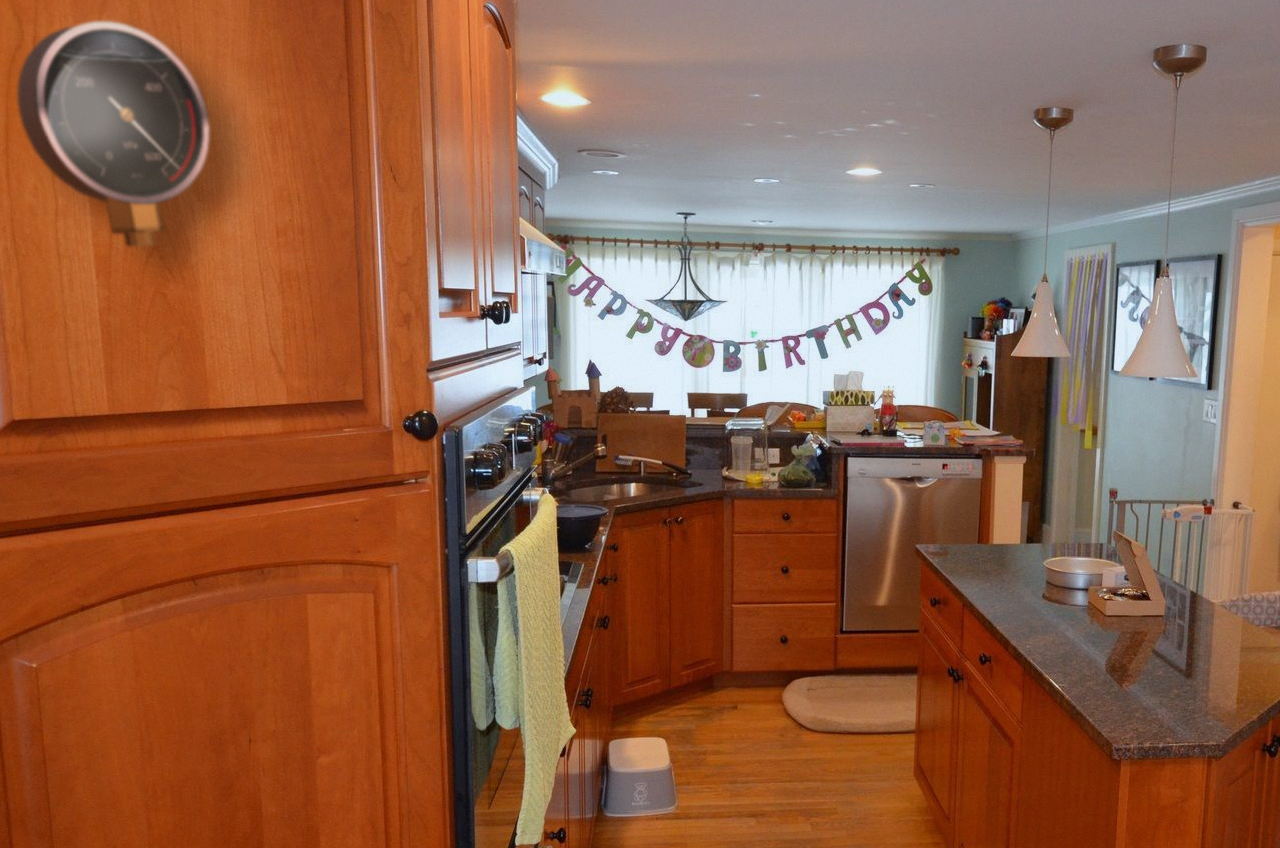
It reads 575 kPa
